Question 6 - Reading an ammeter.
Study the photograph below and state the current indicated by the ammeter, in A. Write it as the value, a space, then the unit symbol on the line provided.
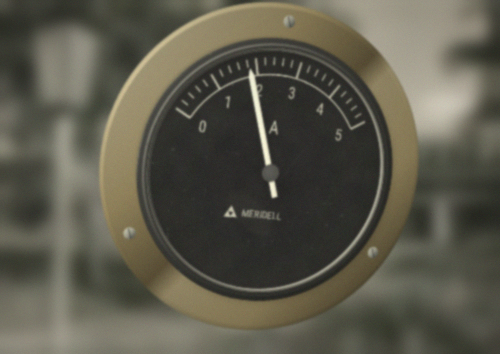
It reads 1.8 A
